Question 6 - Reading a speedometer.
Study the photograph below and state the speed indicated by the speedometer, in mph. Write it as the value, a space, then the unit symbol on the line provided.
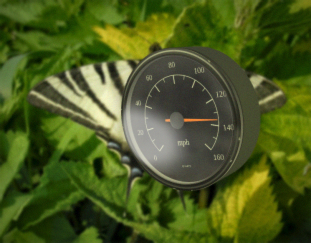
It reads 135 mph
